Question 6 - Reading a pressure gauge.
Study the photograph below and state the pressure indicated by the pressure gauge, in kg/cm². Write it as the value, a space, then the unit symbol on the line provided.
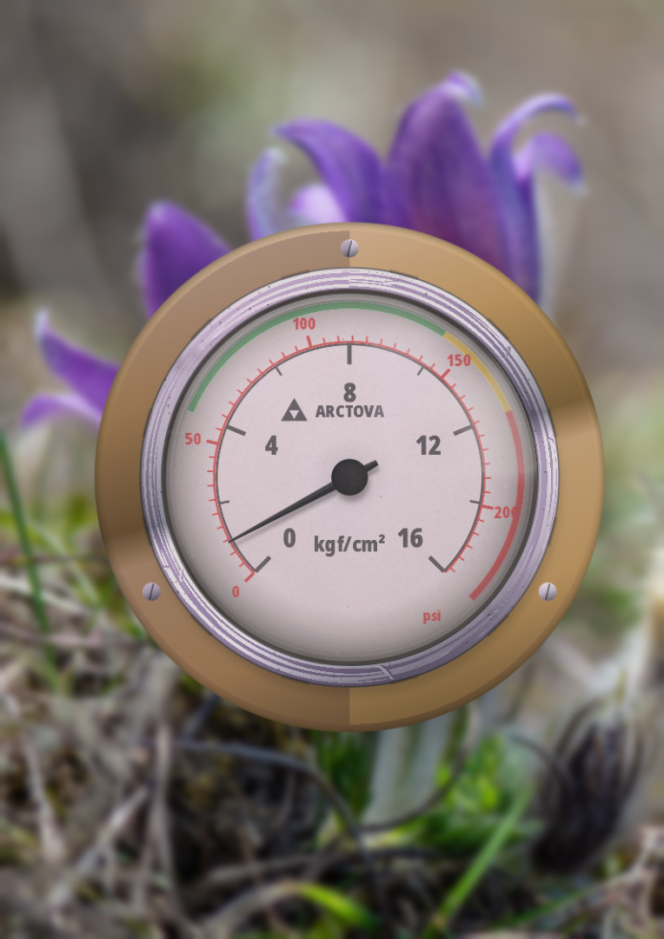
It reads 1 kg/cm²
